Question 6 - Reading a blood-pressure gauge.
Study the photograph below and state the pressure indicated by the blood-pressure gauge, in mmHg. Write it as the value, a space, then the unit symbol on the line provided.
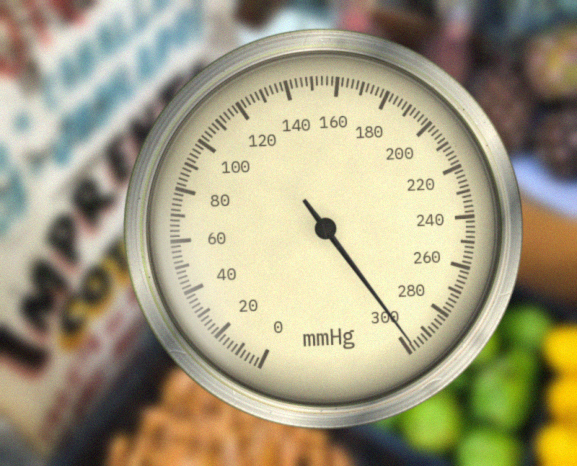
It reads 298 mmHg
